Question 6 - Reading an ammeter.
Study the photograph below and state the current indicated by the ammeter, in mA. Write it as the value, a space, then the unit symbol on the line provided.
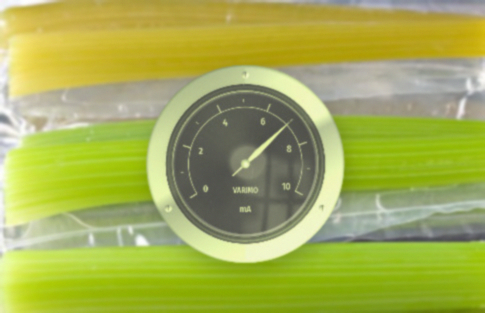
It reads 7 mA
